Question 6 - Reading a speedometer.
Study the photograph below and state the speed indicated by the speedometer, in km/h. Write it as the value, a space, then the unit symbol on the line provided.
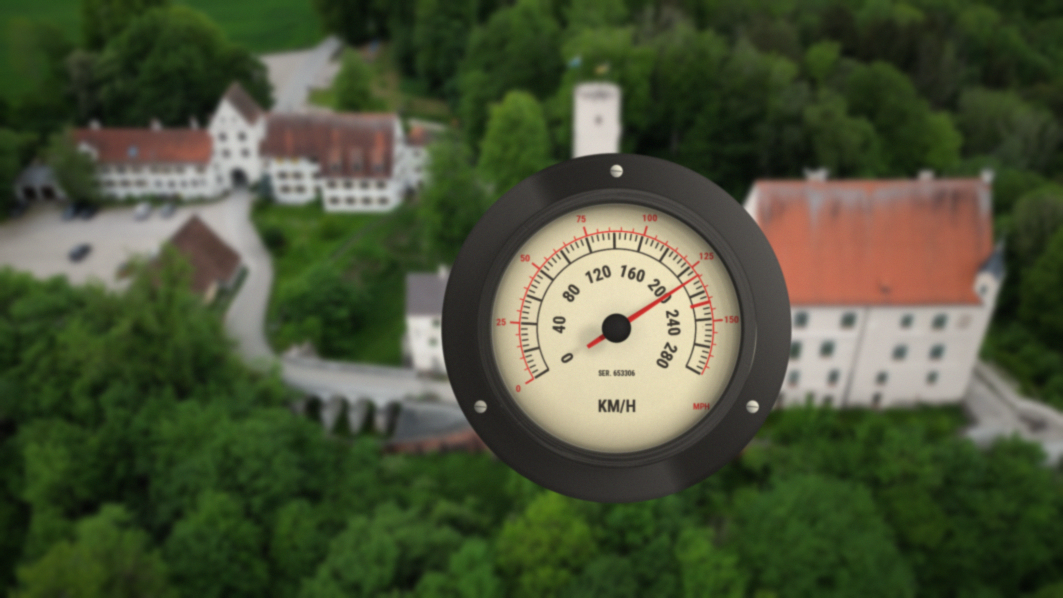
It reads 208 km/h
